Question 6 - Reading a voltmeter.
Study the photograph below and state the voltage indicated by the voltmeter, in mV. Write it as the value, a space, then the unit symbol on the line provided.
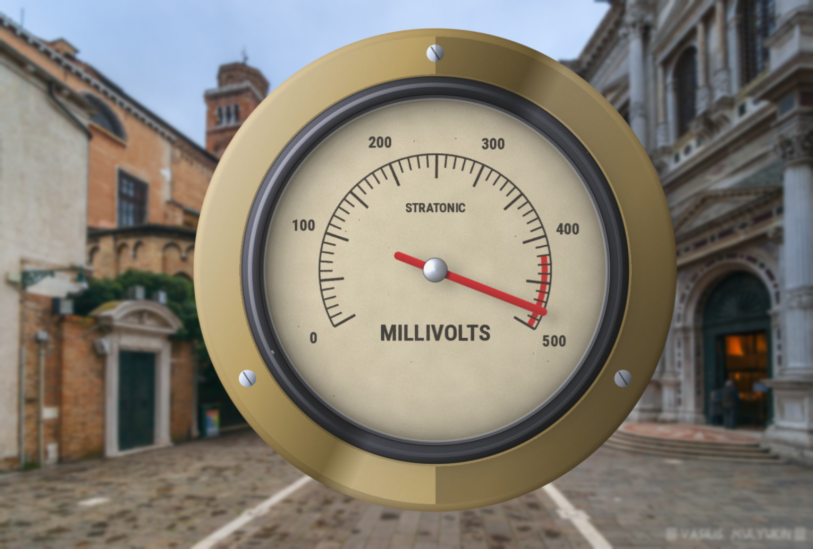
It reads 480 mV
